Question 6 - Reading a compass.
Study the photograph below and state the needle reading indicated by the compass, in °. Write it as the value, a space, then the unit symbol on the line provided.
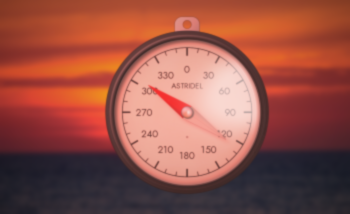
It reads 305 °
